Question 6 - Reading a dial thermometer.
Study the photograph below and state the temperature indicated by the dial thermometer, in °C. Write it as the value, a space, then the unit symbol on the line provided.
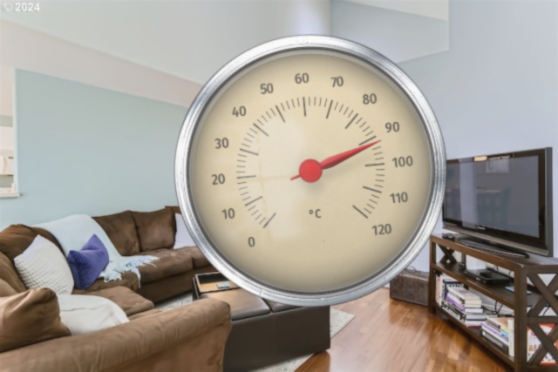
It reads 92 °C
